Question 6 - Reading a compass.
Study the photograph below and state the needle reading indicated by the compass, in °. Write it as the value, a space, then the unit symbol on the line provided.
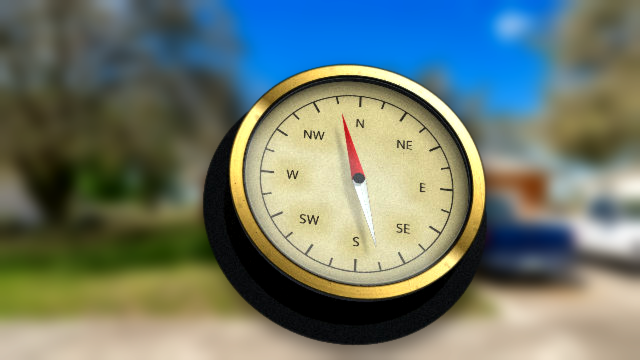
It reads 345 °
